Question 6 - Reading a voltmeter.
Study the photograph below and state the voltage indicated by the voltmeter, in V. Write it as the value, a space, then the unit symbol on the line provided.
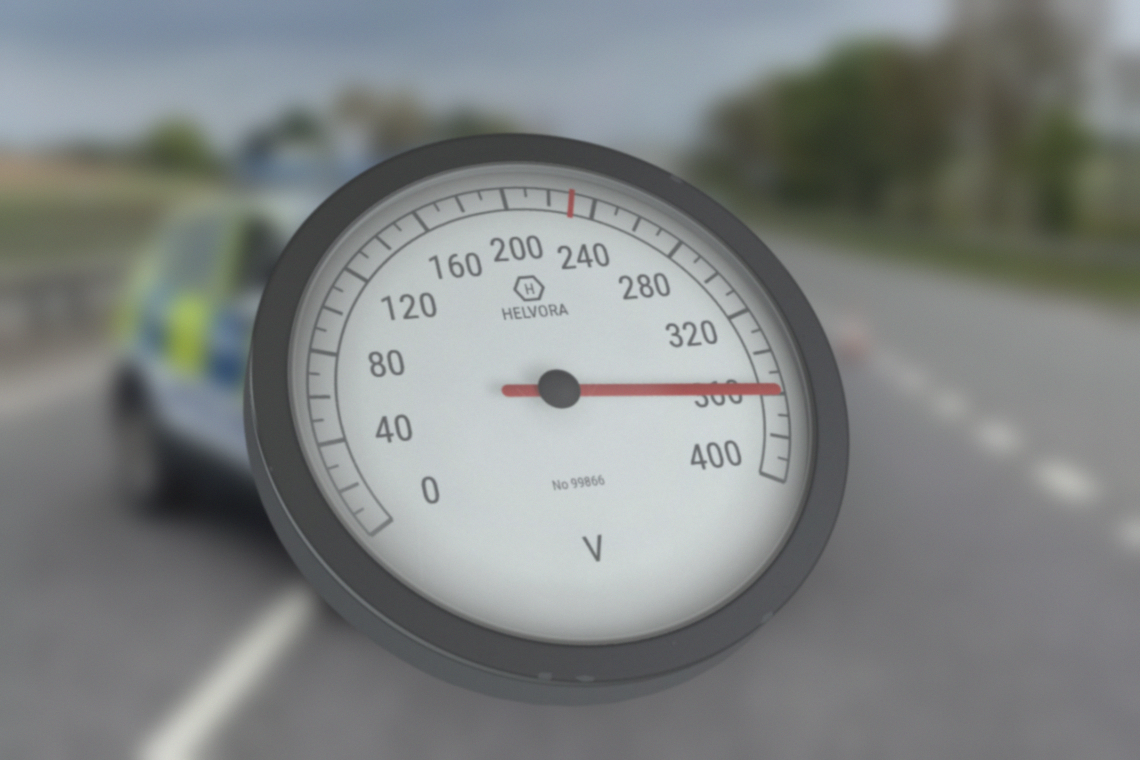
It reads 360 V
